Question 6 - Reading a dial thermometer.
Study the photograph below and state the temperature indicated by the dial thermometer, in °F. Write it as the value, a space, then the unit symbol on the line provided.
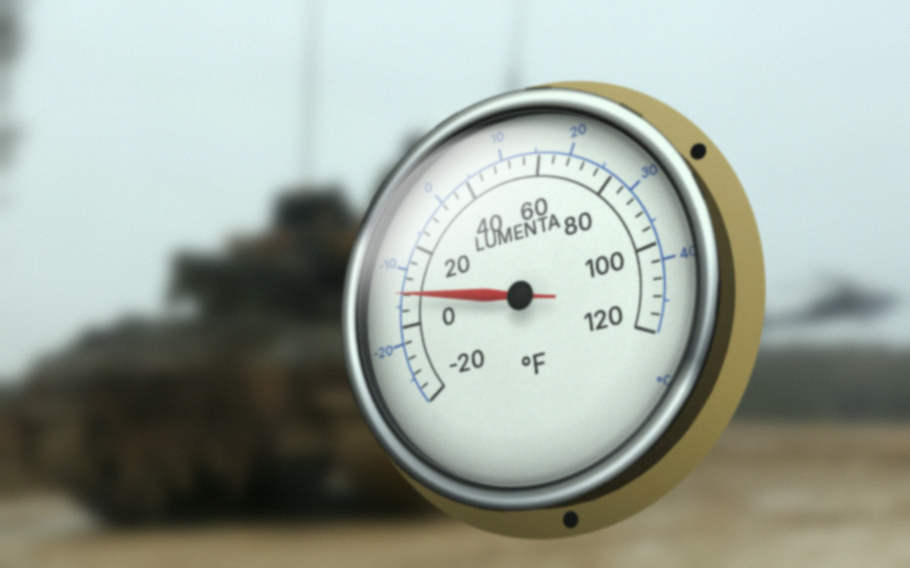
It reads 8 °F
